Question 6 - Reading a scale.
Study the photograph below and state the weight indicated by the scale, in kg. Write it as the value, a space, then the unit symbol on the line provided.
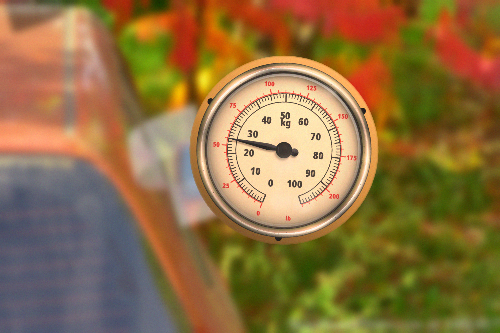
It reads 25 kg
